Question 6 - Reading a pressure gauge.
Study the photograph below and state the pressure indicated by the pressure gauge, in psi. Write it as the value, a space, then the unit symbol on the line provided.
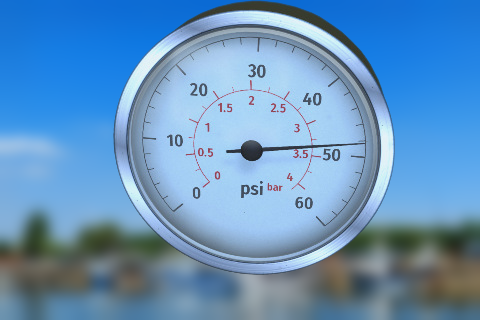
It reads 48 psi
